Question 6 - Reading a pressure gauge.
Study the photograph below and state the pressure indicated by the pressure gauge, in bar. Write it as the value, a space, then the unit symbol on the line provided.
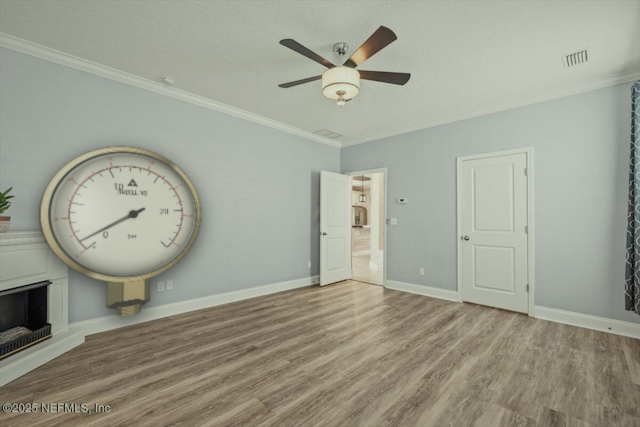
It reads 1 bar
